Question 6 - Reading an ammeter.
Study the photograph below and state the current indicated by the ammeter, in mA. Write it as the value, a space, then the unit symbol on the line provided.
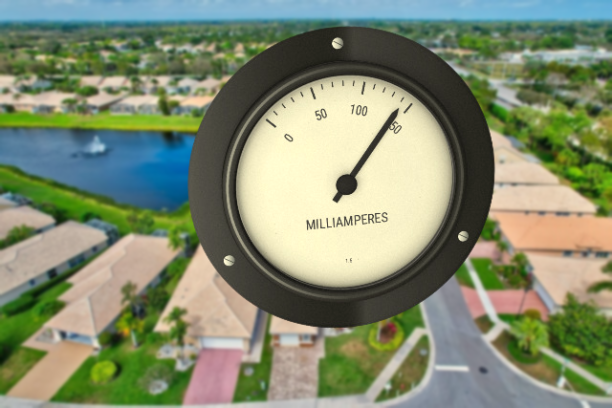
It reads 140 mA
